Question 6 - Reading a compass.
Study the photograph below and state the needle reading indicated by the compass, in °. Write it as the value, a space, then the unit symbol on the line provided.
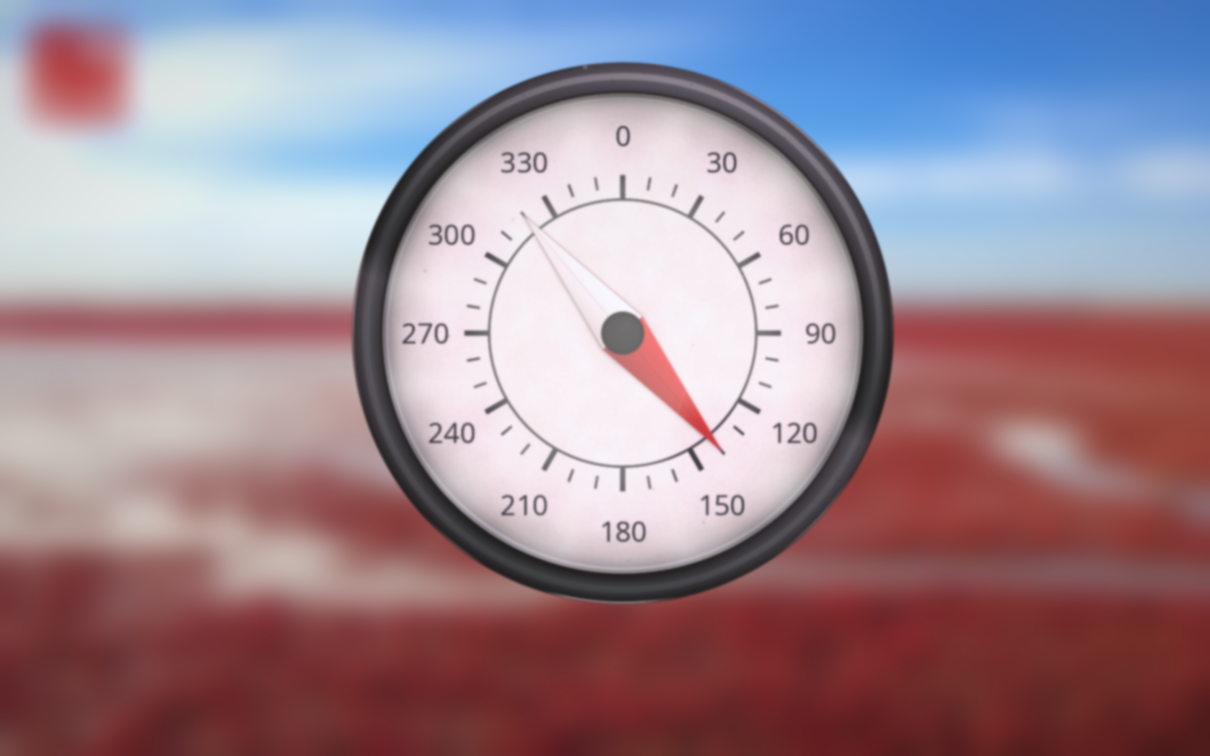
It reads 140 °
